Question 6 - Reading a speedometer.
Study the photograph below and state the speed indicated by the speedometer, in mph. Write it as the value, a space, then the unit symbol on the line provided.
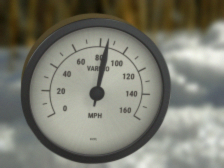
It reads 85 mph
